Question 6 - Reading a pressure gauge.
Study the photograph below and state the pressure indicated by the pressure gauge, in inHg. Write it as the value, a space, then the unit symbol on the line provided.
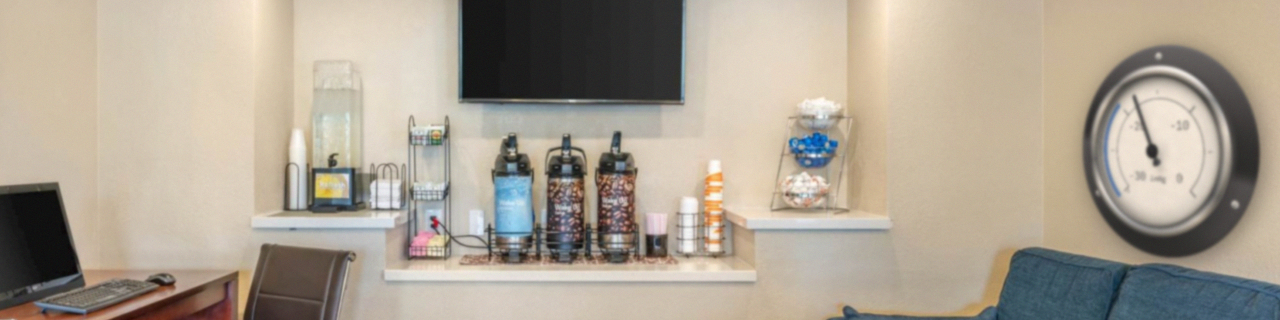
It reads -17.5 inHg
